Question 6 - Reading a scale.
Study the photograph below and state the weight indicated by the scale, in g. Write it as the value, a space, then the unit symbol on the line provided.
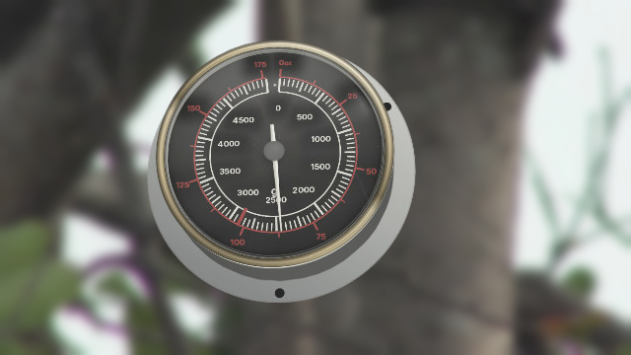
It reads 2450 g
